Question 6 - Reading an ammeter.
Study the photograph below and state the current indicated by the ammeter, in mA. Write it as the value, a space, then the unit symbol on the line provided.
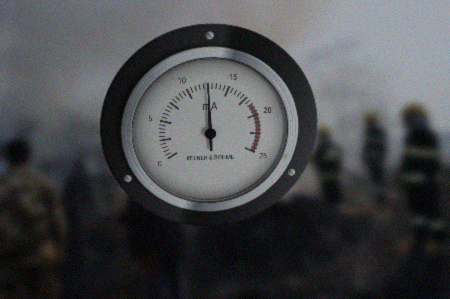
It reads 12.5 mA
